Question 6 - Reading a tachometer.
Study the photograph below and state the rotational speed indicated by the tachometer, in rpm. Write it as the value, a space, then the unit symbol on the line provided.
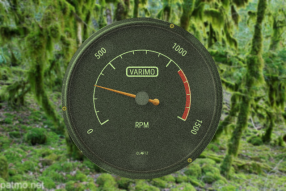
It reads 300 rpm
